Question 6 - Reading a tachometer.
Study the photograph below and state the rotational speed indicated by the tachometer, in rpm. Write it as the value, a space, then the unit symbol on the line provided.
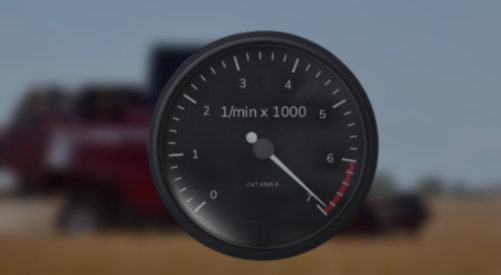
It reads 6900 rpm
